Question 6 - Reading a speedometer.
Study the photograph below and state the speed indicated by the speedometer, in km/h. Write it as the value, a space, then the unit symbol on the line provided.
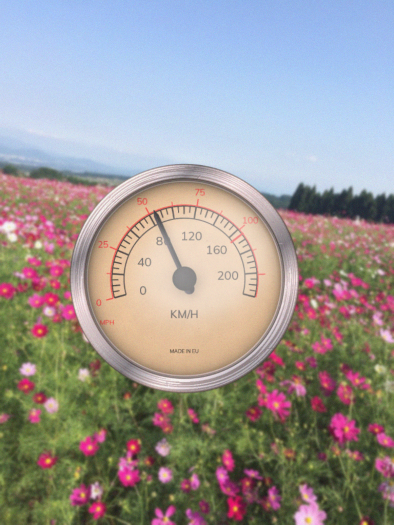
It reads 85 km/h
